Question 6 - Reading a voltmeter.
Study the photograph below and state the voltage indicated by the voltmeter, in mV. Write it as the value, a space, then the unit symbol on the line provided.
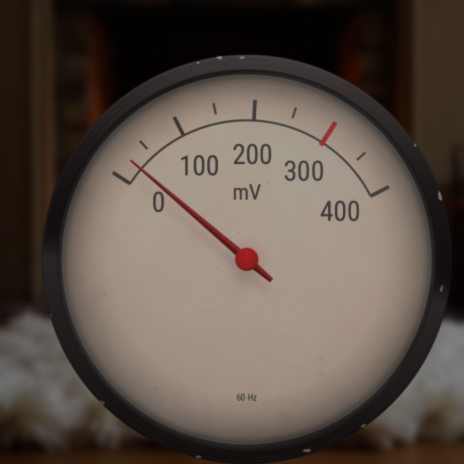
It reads 25 mV
